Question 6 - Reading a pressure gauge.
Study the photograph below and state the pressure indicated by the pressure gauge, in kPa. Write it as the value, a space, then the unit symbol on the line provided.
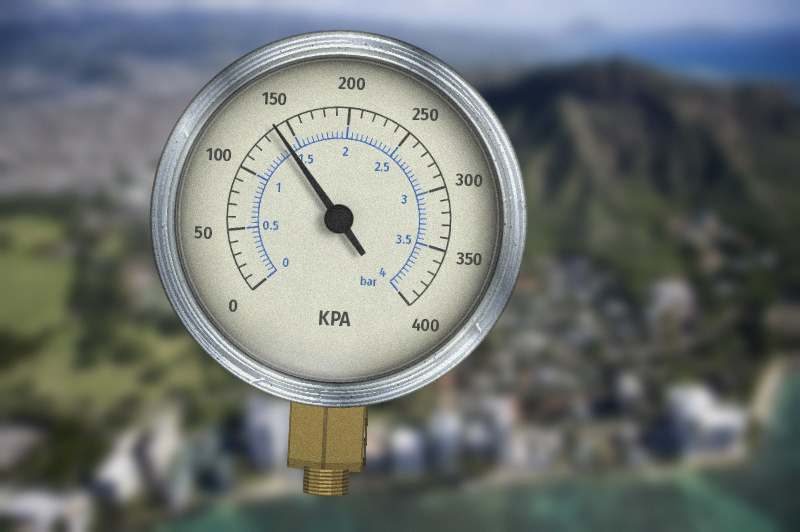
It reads 140 kPa
